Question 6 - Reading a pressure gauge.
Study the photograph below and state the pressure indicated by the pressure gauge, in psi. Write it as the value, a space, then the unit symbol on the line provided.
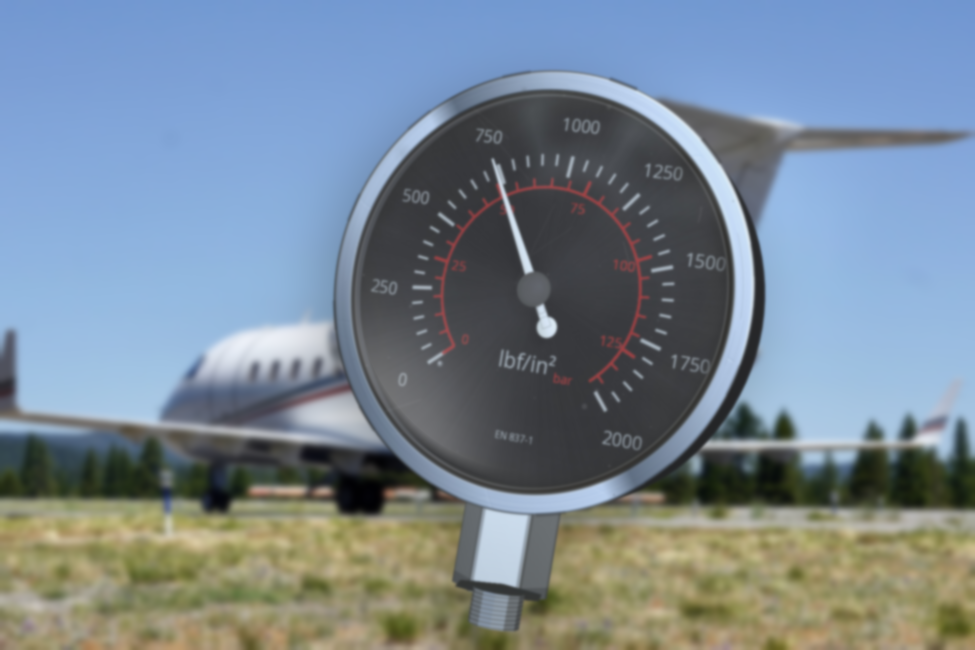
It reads 750 psi
